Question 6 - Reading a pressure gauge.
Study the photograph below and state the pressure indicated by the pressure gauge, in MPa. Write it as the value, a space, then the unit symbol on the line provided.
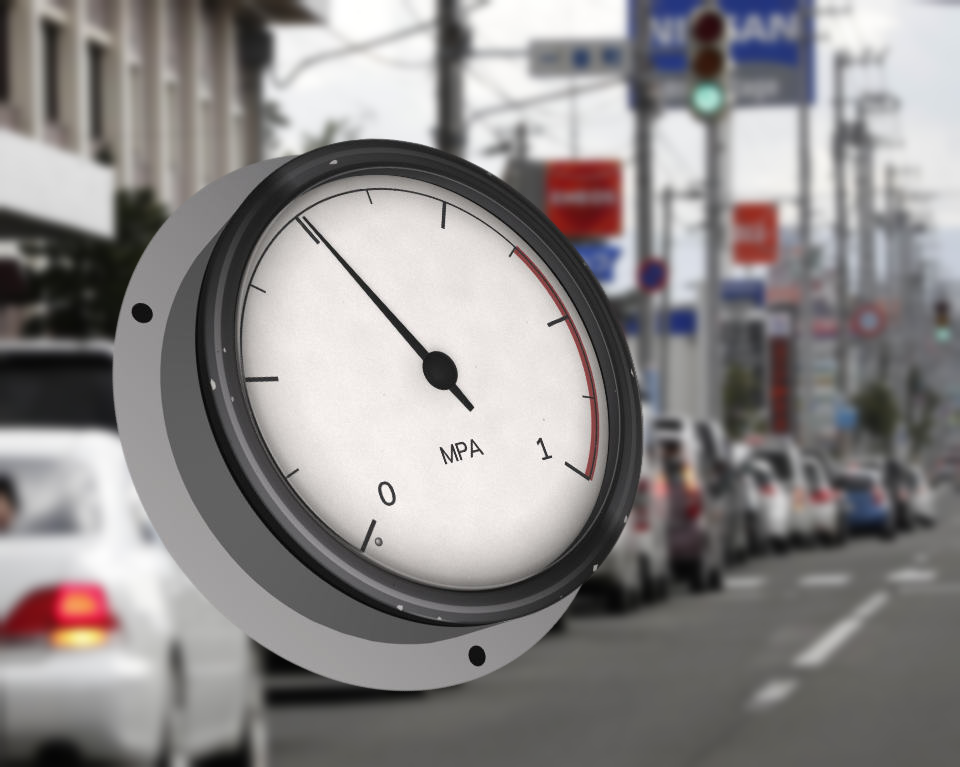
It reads 0.4 MPa
